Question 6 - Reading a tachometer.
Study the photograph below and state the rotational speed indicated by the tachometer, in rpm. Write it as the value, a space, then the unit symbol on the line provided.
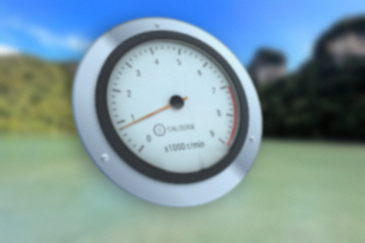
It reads 800 rpm
